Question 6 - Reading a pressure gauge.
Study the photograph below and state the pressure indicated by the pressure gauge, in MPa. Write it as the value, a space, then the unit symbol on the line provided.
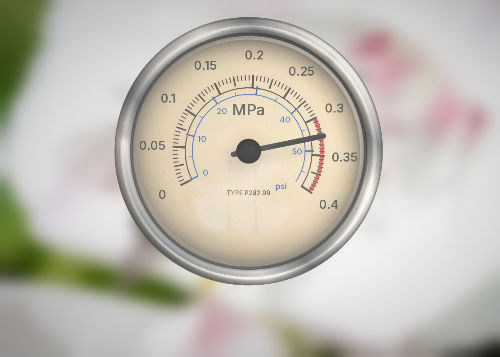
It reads 0.325 MPa
